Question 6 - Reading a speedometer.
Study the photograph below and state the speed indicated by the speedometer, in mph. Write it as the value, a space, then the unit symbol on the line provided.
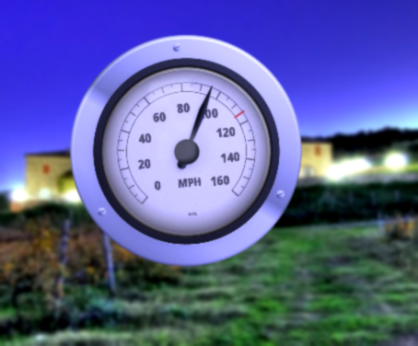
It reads 95 mph
